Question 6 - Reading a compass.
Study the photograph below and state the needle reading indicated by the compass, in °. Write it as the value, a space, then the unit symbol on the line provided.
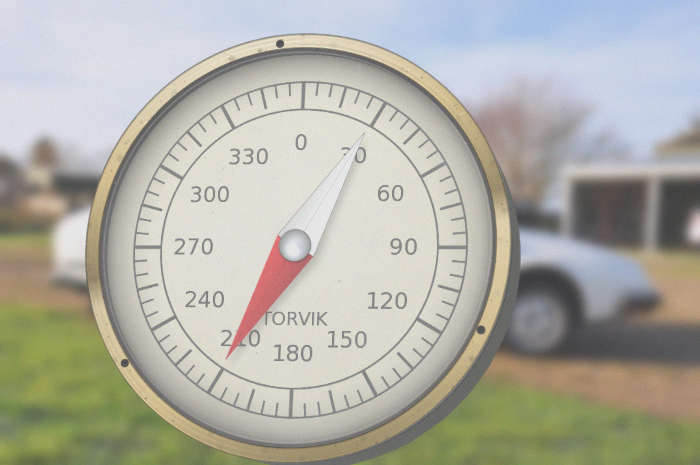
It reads 210 °
